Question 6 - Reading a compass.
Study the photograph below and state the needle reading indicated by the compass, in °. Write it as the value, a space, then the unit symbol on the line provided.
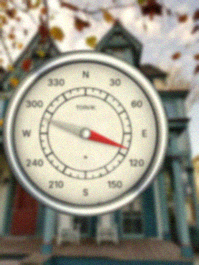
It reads 110 °
